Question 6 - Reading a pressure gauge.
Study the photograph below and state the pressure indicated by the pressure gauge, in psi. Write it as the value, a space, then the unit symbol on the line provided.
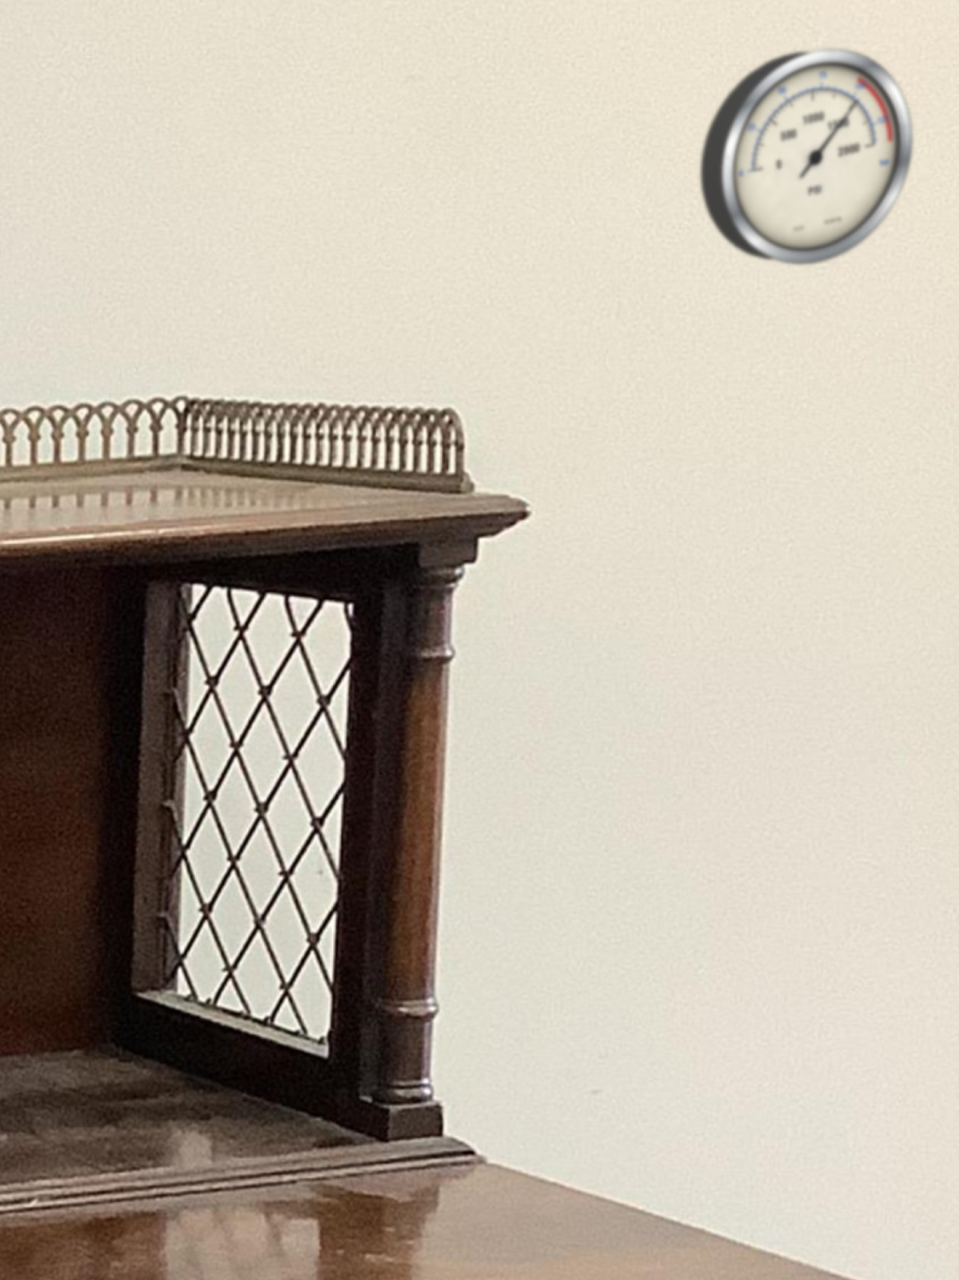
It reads 1500 psi
